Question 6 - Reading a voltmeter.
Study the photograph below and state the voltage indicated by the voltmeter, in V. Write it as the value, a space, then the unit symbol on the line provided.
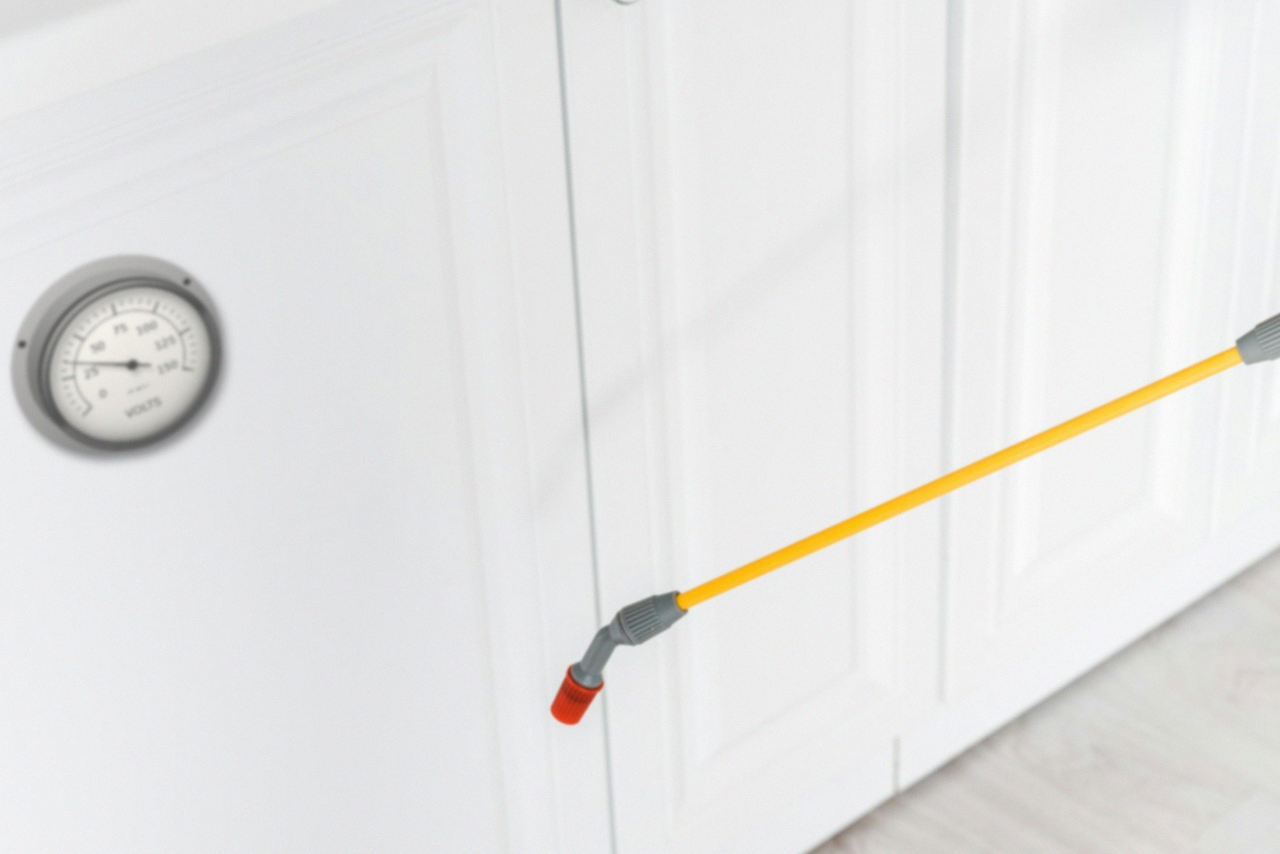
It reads 35 V
